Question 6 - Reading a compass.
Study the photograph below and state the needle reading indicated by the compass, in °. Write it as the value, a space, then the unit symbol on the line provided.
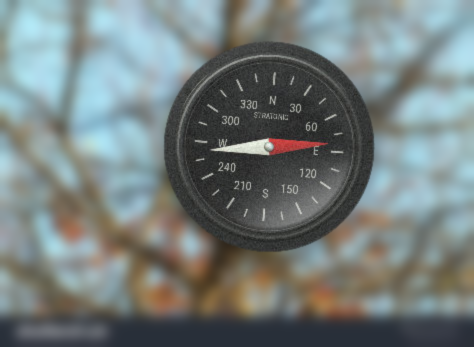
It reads 82.5 °
